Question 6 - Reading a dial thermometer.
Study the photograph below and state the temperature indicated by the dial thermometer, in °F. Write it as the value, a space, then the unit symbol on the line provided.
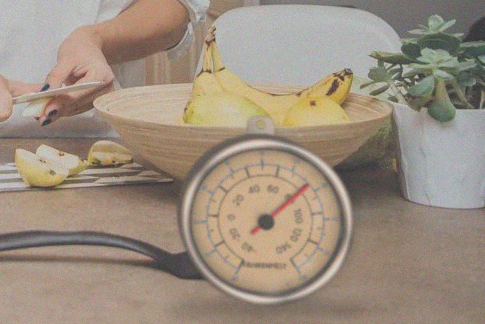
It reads 80 °F
